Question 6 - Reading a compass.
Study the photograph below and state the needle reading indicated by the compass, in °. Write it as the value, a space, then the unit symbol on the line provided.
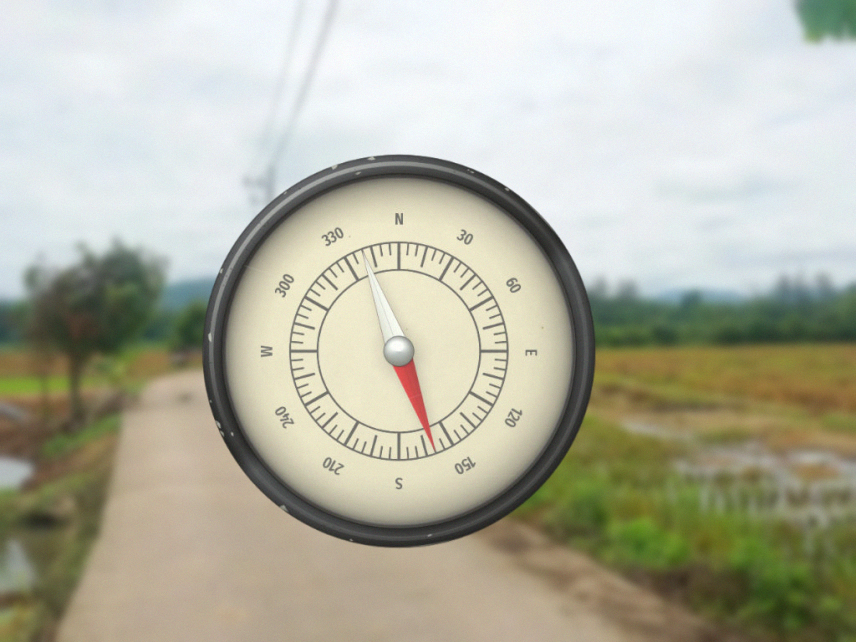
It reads 160 °
